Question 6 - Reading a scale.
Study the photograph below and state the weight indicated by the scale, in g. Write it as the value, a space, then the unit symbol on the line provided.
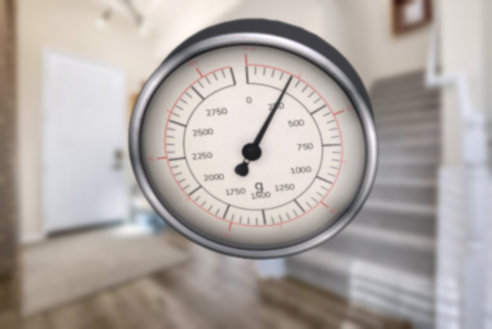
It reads 250 g
